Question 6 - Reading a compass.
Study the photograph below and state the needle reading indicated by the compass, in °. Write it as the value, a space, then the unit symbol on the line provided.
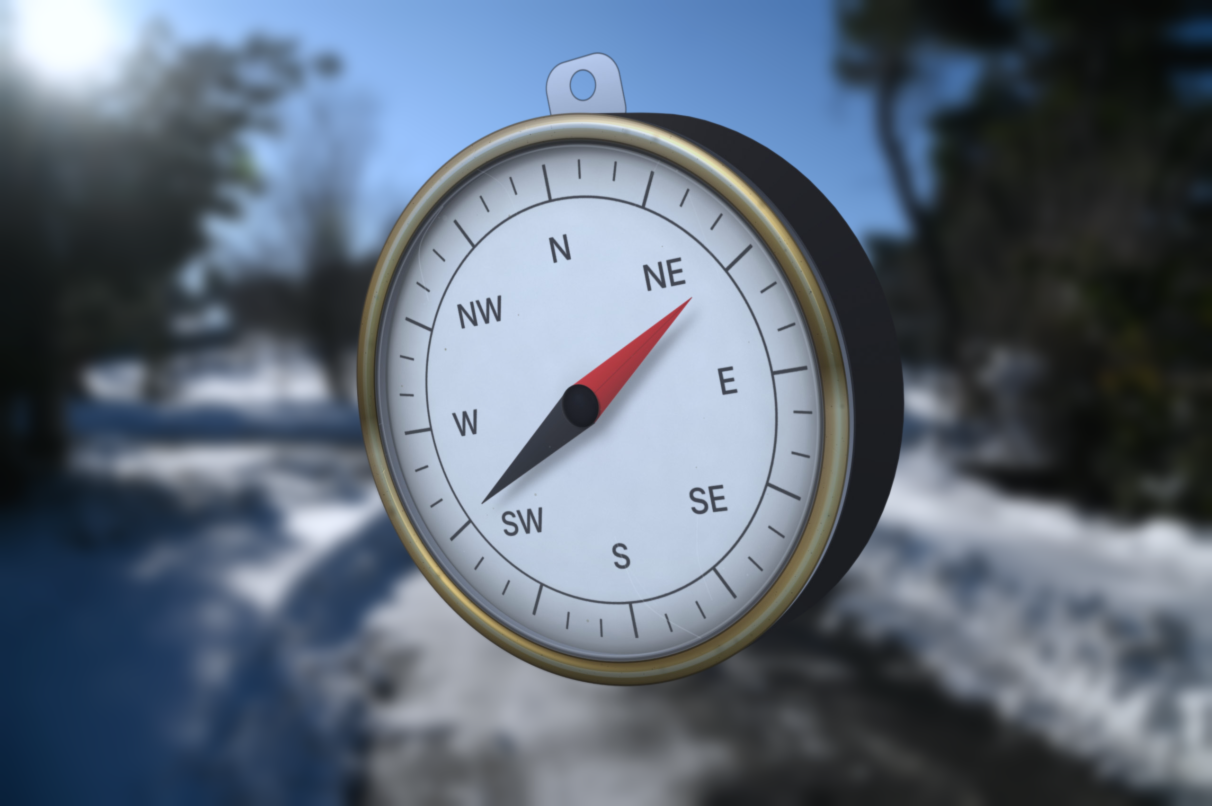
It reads 60 °
